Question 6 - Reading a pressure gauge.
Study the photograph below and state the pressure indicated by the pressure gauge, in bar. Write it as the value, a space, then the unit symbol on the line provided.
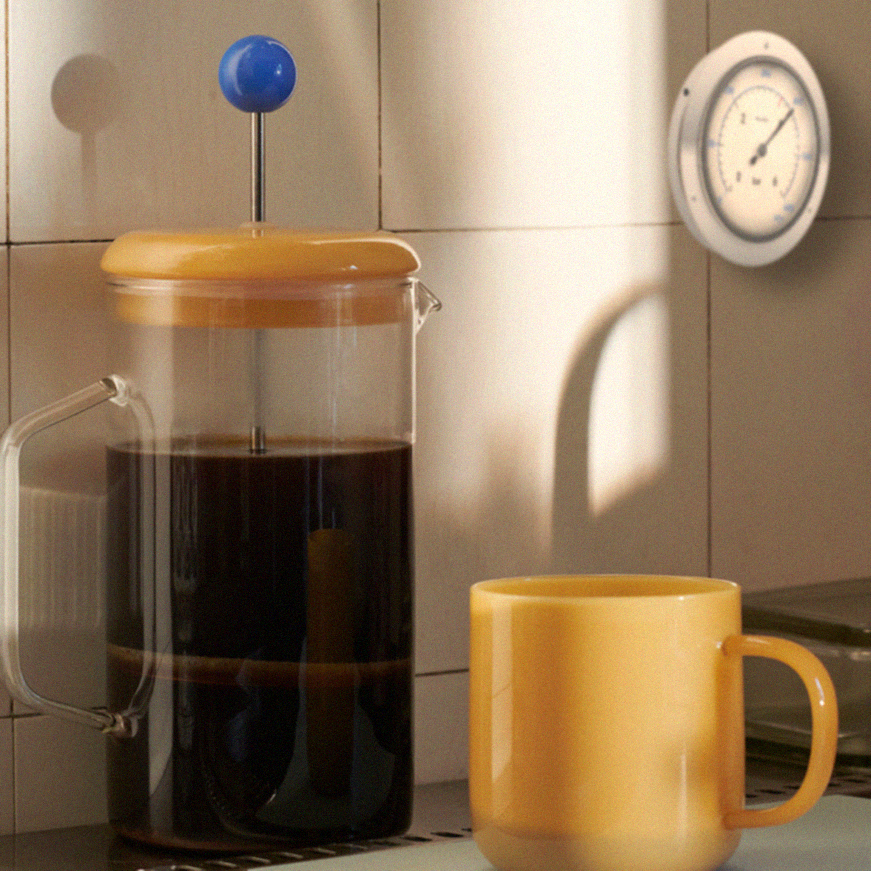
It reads 4 bar
